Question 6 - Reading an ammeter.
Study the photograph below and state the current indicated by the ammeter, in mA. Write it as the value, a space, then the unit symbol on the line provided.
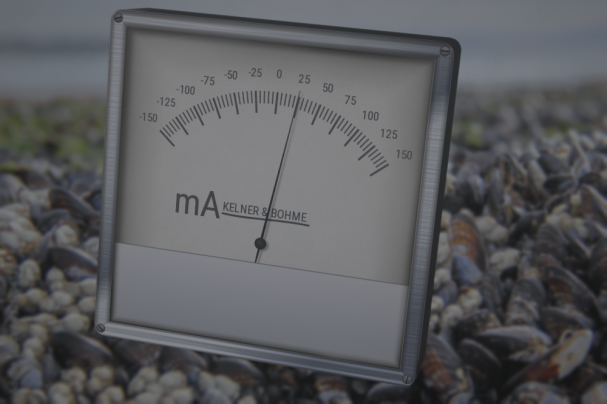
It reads 25 mA
